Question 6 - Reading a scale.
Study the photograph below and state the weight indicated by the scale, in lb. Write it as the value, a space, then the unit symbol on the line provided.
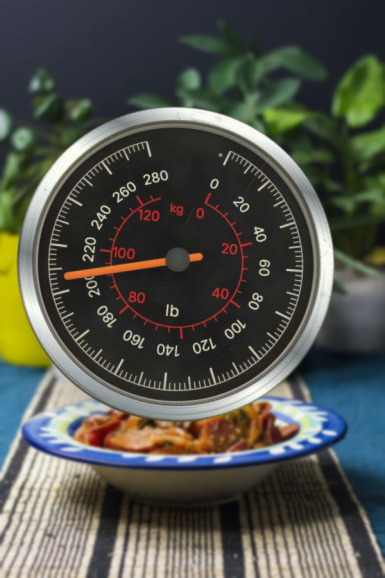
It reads 206 lb
